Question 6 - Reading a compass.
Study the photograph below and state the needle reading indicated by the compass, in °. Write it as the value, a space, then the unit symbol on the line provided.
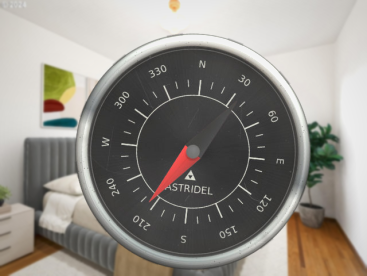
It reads 215 °
